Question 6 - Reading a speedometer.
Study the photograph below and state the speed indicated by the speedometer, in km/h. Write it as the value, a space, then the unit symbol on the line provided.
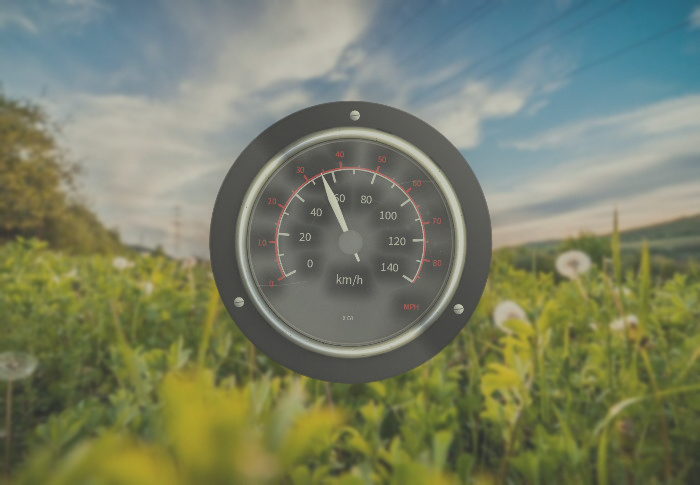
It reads 55 km/h
